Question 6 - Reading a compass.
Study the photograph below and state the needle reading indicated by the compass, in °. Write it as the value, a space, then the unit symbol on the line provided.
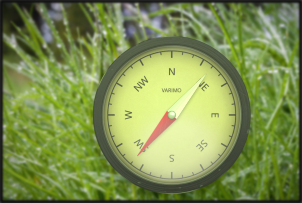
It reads 220 °
